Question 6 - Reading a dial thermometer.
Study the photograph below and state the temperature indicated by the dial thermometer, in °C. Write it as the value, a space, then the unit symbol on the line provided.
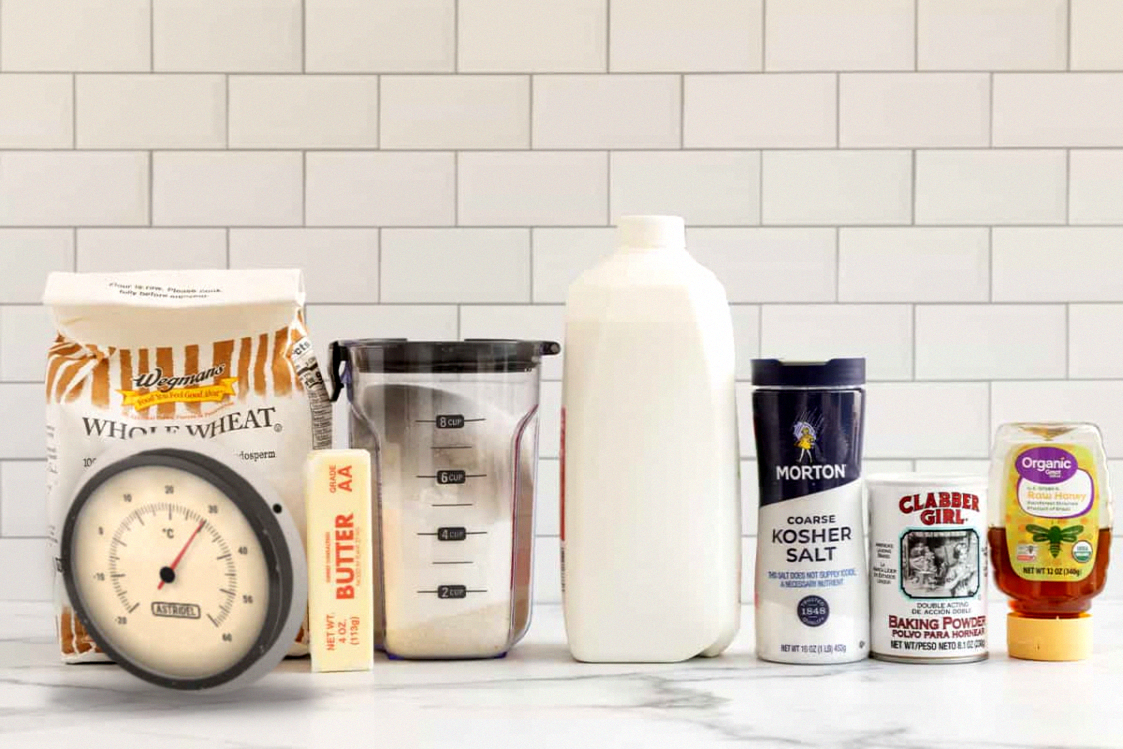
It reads 30 °C
